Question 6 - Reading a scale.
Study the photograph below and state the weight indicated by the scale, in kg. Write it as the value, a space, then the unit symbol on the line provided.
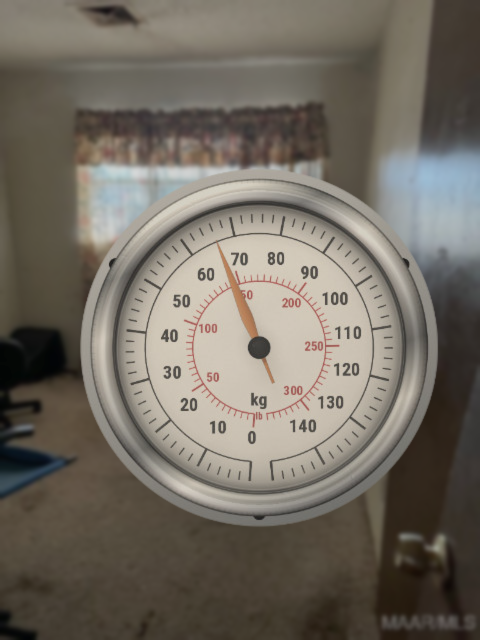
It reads 66 kg
